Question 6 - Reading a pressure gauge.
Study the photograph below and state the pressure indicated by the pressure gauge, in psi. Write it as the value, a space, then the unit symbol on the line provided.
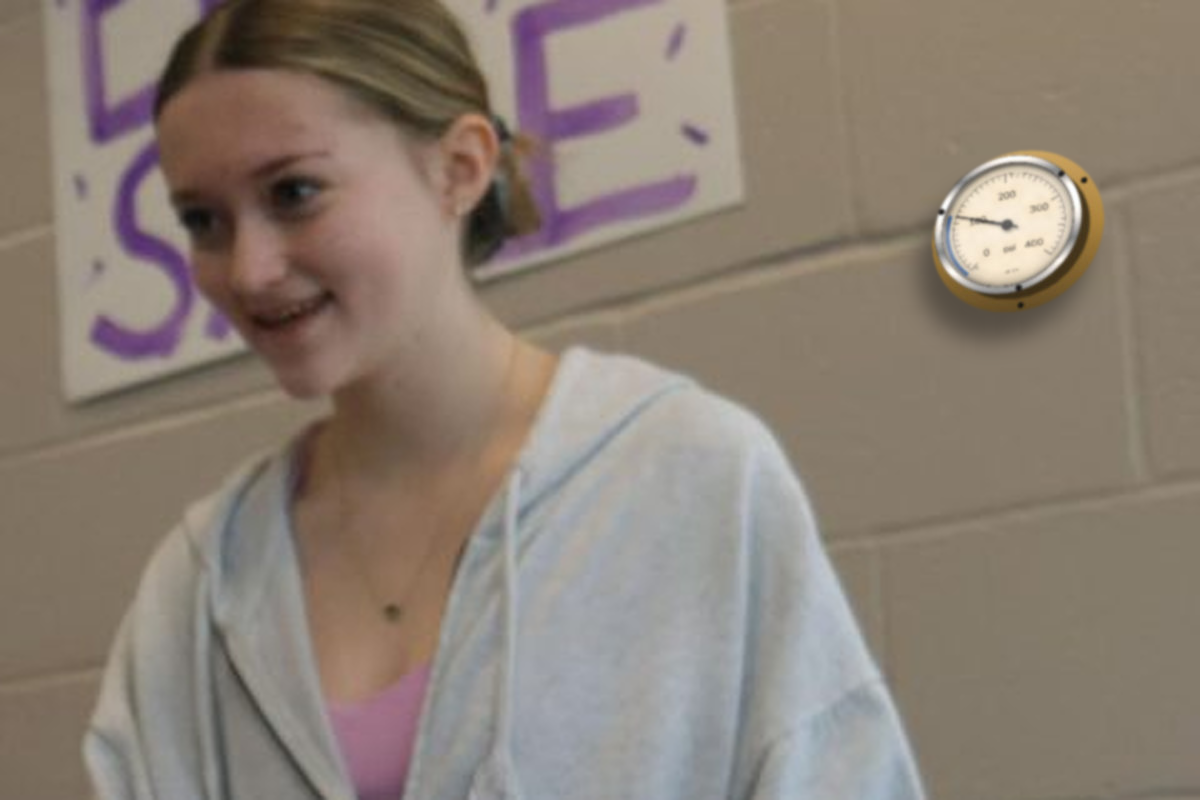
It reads 100 psi
